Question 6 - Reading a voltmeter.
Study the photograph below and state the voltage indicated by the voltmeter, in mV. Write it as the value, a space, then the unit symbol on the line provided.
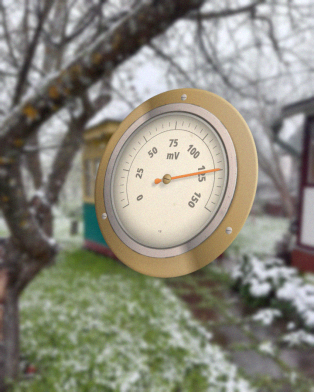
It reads 125 mV
